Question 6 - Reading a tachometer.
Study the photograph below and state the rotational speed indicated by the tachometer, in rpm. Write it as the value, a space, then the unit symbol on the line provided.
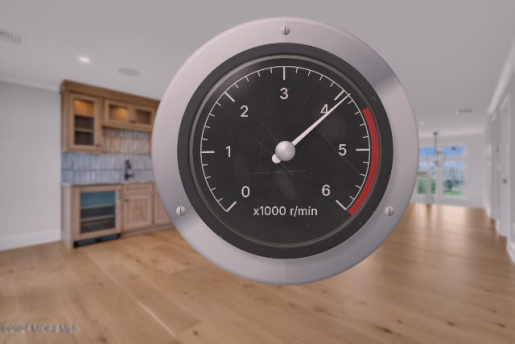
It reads 4100 rpm
